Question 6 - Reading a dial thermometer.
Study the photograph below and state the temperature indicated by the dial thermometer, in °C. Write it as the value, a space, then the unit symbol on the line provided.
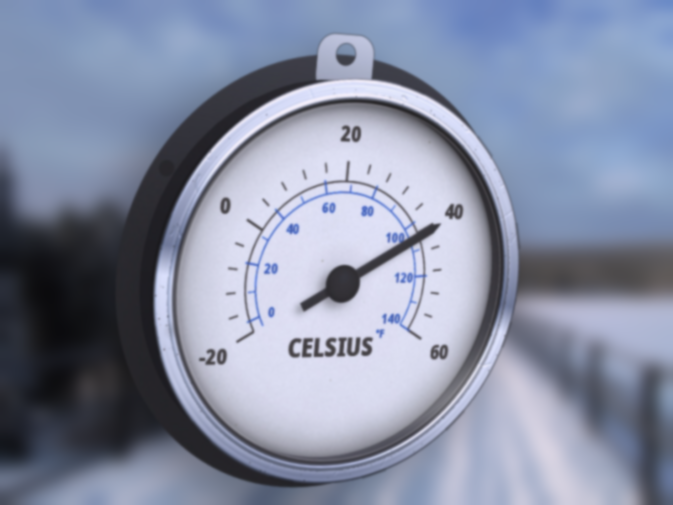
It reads 40 °C
